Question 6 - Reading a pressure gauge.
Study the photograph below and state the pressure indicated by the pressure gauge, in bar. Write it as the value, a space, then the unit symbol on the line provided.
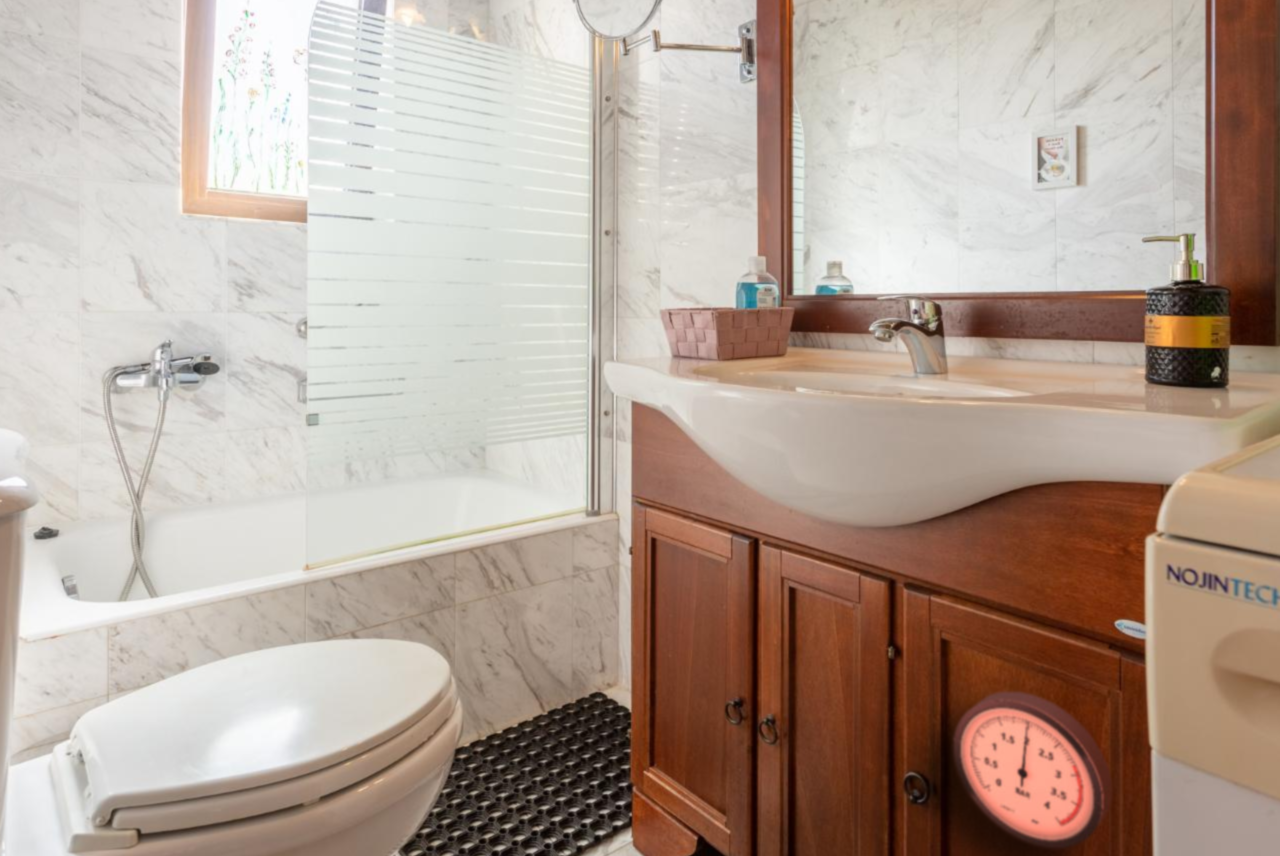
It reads 2 bar
